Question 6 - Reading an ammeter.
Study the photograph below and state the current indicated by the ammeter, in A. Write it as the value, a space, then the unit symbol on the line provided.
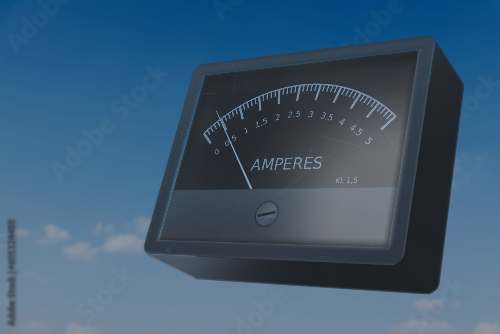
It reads 0.5 A
